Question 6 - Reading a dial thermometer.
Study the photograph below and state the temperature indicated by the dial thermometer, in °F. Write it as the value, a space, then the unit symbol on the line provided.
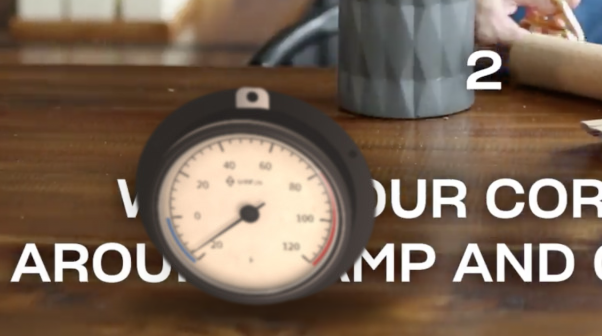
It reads -16 °F
